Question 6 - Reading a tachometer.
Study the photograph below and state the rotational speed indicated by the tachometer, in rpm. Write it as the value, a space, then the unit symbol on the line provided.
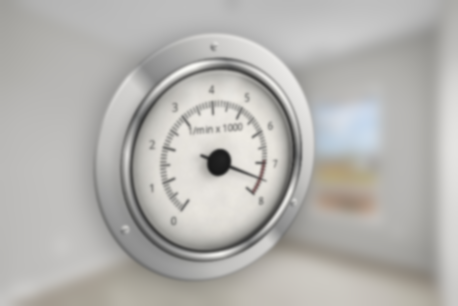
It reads 7500 rpm
